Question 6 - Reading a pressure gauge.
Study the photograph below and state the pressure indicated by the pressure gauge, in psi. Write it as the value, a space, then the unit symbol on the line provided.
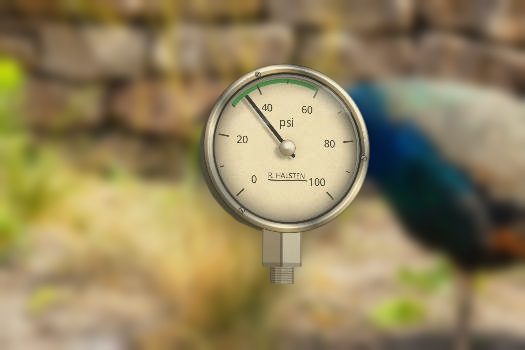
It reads 35 psi
